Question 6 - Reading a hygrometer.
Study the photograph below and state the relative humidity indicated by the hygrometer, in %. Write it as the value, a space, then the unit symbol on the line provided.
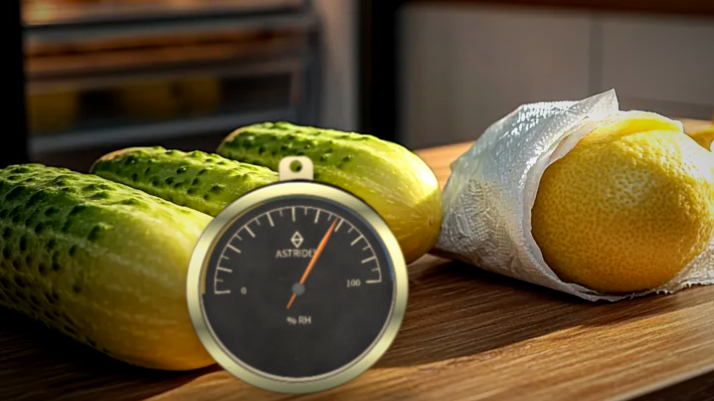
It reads 67.5 %
